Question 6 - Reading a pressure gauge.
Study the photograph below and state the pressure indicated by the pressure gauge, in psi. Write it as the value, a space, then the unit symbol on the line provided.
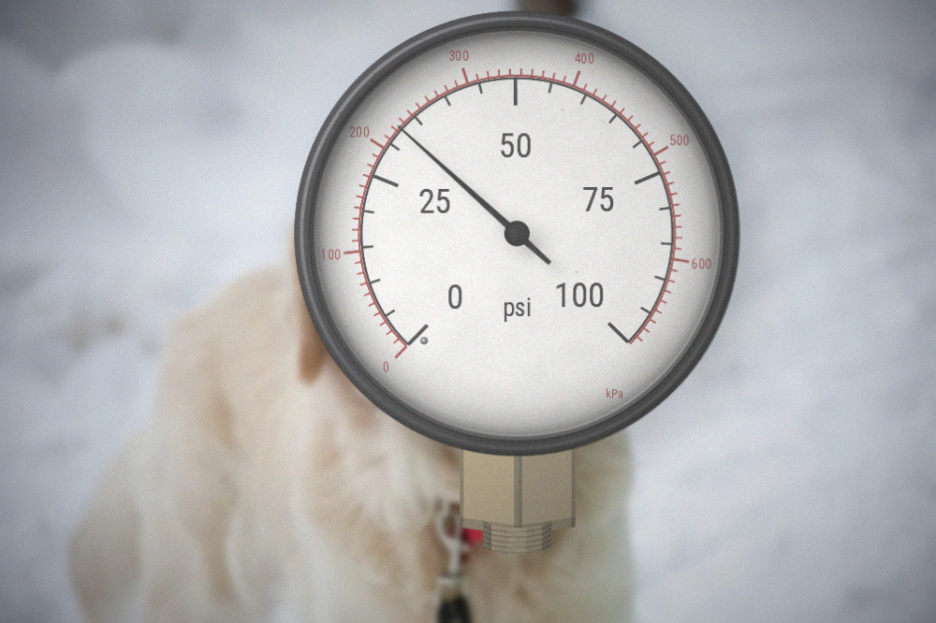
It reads 32.5 psi
